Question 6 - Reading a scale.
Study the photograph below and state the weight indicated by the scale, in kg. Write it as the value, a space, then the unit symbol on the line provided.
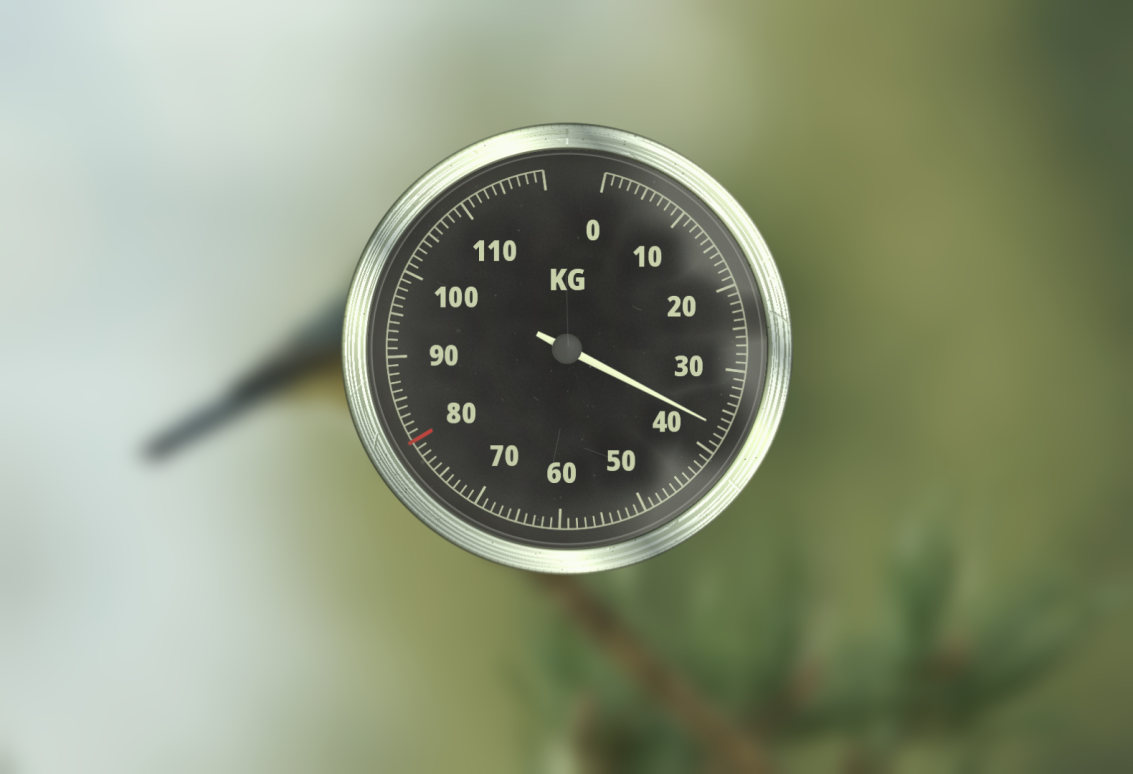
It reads 37 kg
